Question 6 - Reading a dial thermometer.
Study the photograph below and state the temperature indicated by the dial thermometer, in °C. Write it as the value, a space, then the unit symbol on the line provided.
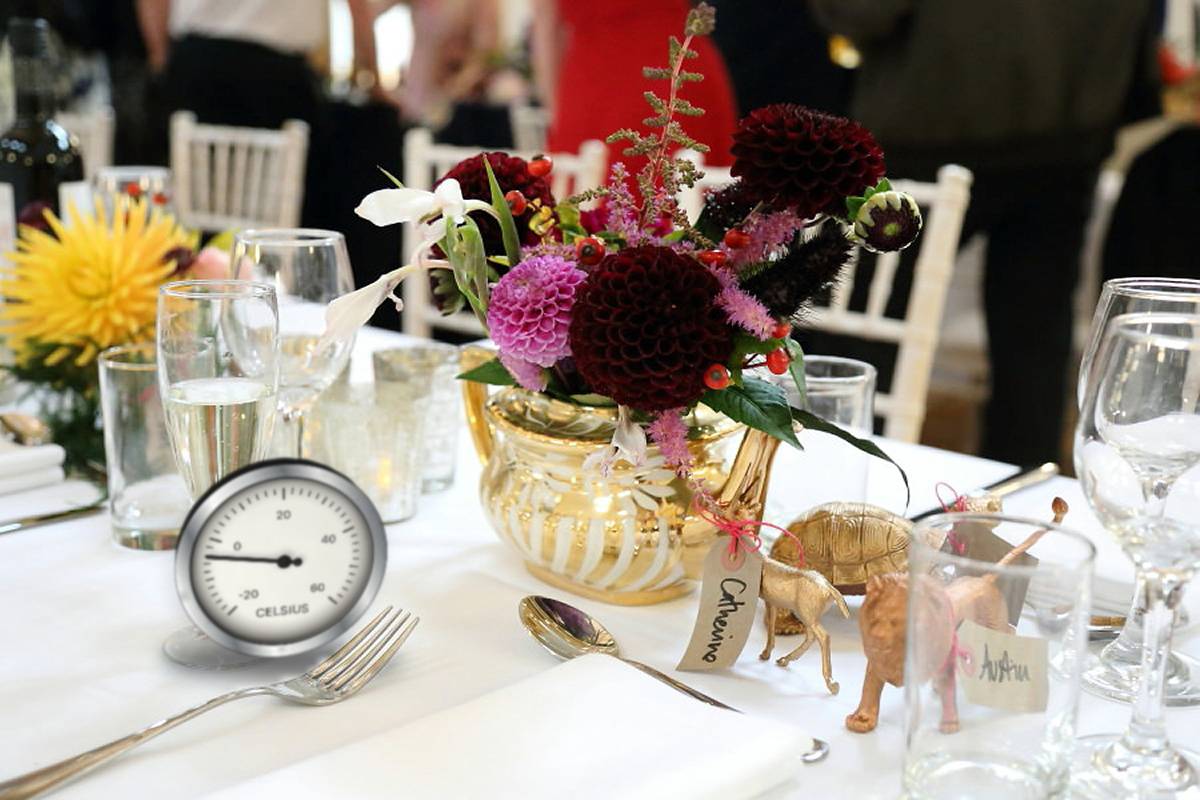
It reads -4 °C
